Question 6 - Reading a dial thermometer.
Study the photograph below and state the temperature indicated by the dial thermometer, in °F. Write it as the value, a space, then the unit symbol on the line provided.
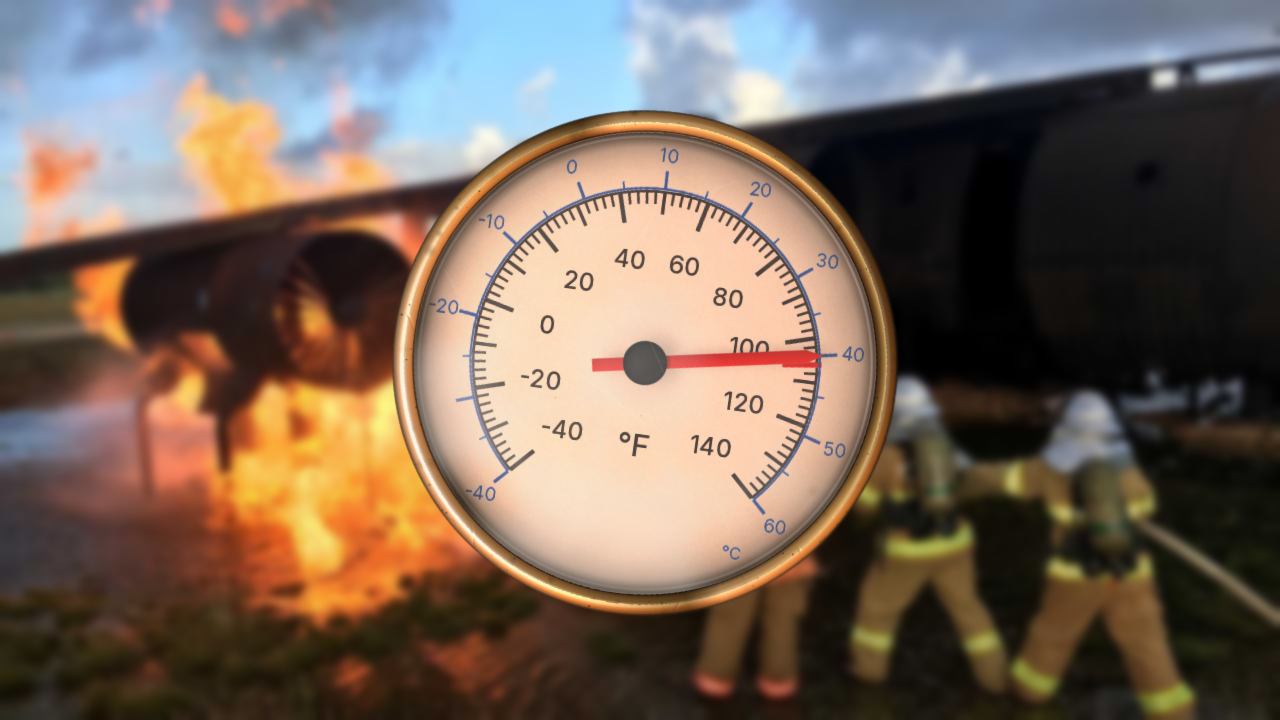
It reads 104 °F
